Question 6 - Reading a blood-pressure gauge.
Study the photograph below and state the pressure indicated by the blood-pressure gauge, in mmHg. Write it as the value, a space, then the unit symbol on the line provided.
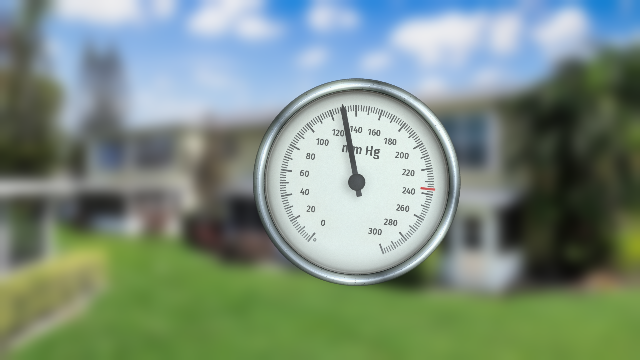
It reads 130 mmHg
